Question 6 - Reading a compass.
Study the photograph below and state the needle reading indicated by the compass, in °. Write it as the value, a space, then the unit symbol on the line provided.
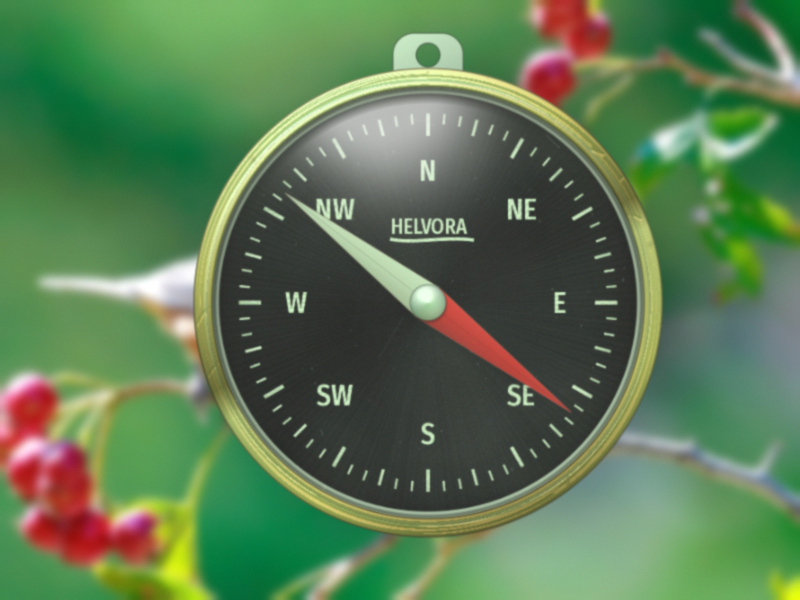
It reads 127.5 °
